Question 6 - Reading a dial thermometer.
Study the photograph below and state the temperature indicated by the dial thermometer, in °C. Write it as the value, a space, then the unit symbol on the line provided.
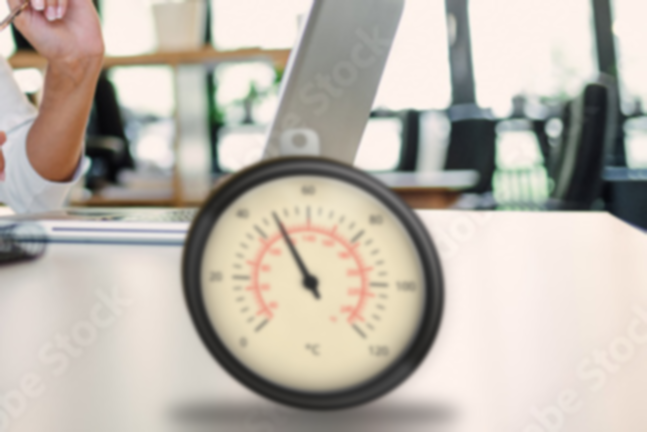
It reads 48 °C
